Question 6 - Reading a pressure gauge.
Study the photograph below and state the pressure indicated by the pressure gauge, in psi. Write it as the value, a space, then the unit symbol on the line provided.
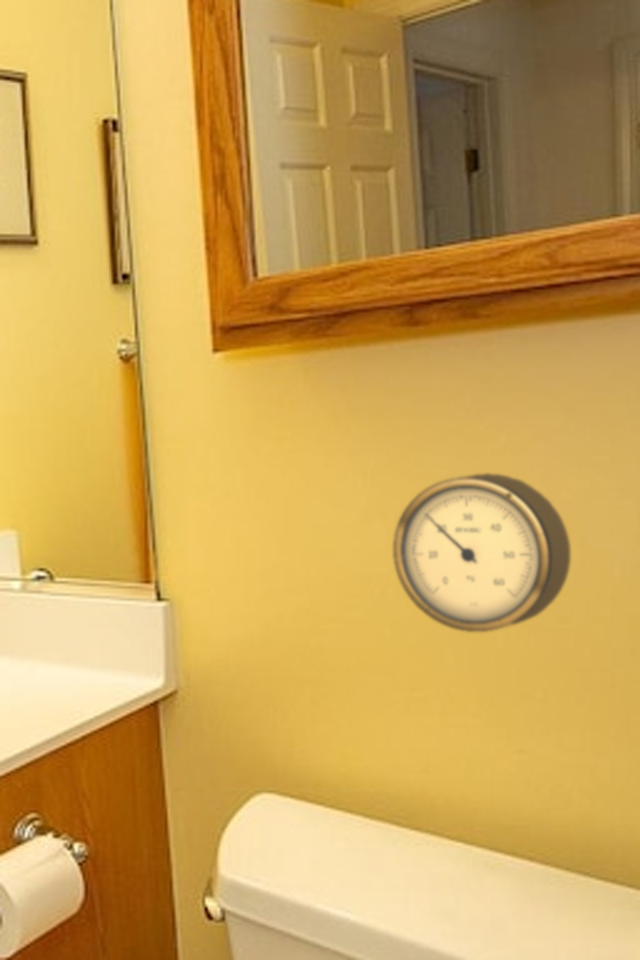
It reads 20 psi
